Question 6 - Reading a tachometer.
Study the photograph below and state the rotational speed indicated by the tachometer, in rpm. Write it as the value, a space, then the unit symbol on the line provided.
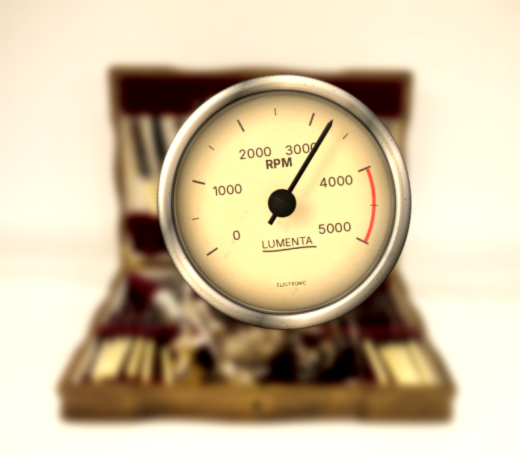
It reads 3250 rpm
